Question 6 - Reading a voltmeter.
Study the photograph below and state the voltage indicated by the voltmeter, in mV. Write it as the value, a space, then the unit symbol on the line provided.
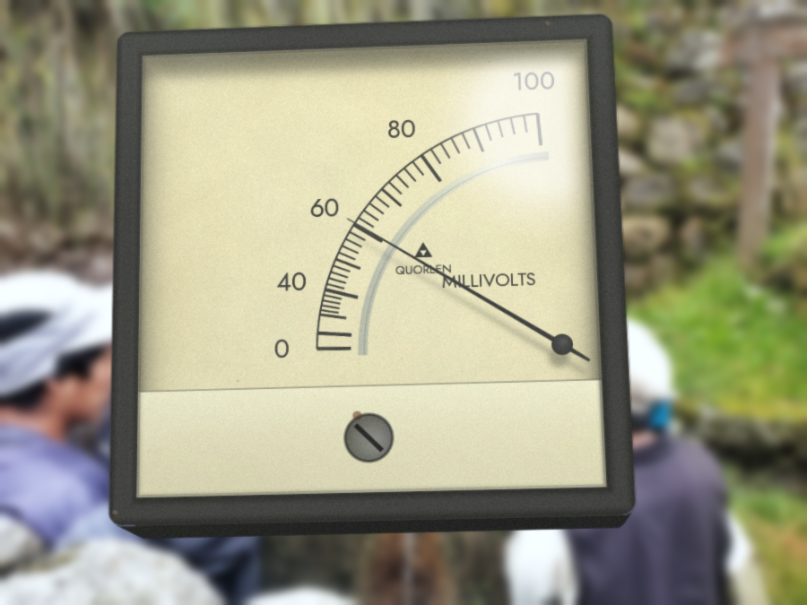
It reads 60 mV
